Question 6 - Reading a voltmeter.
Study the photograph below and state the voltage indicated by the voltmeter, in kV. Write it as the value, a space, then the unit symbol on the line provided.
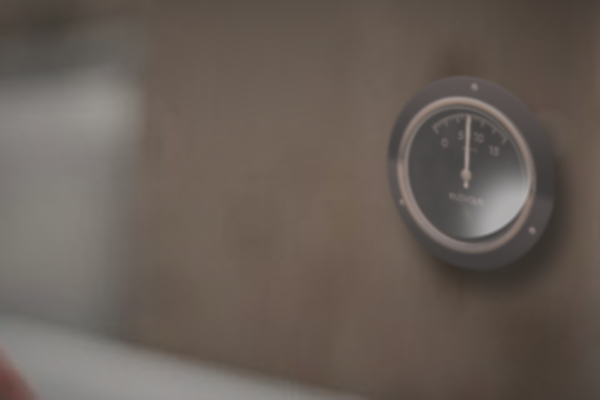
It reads 7.5 kV
